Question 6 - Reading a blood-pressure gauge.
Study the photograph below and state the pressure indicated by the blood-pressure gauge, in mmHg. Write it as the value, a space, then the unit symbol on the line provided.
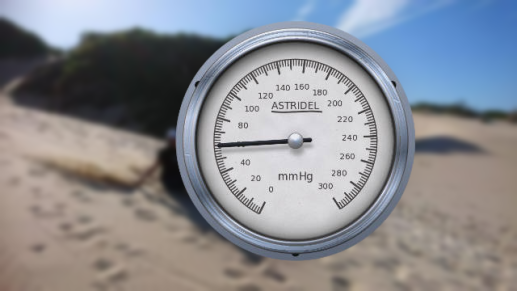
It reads 60 mmHg
